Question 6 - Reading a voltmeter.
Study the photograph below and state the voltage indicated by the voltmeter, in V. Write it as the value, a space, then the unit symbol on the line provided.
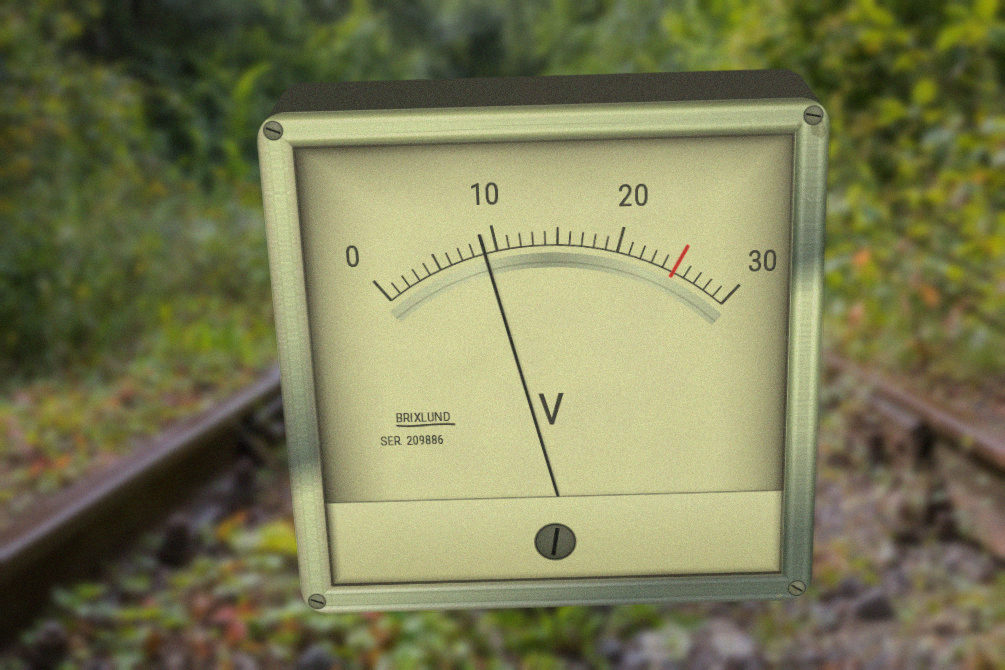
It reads 9 V
